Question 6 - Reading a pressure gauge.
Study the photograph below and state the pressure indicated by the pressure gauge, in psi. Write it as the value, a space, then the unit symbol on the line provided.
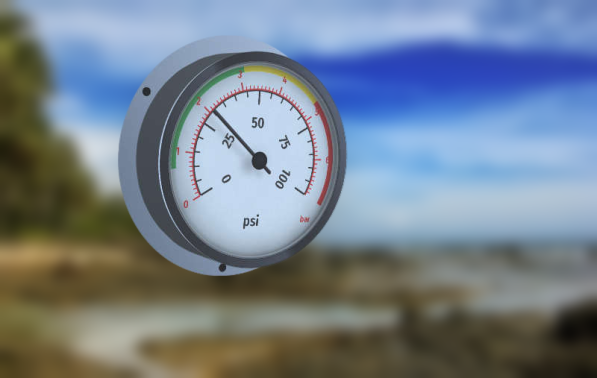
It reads 30 psi
